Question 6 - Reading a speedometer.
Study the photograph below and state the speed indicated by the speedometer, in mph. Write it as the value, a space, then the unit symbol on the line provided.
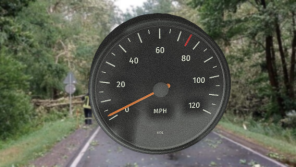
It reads 2.5 mph
